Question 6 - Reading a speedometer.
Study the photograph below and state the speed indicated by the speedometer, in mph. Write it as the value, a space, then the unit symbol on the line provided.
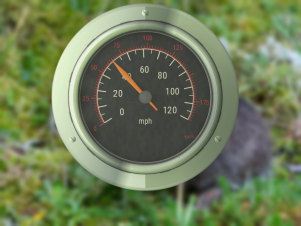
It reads 40 mph
